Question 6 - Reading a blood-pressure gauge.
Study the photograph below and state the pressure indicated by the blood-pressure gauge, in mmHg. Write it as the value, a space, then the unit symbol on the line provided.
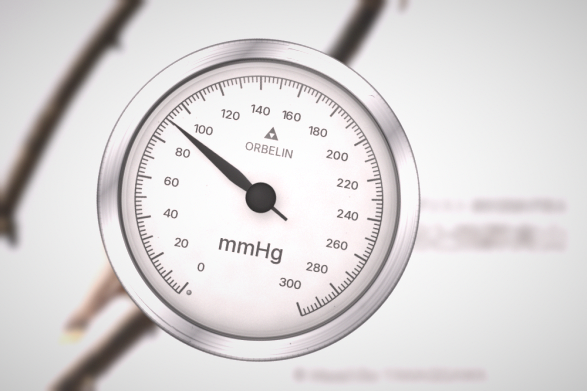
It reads 90 mmHg
